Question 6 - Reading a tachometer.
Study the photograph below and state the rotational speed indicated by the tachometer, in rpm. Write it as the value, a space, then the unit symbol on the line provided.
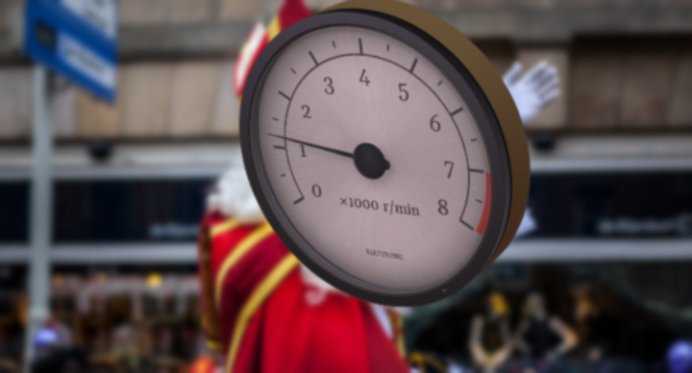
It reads 1250 rpm
